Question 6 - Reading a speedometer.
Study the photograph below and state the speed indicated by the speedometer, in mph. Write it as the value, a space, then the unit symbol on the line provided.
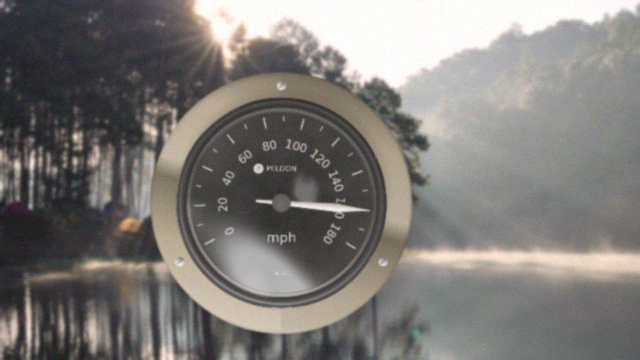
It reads 160 mph
